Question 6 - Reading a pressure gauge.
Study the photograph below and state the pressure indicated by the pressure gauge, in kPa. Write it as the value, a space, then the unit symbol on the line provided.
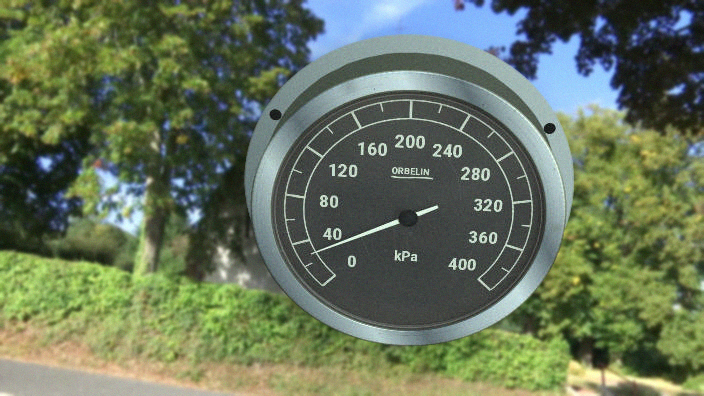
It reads 30 kPa
